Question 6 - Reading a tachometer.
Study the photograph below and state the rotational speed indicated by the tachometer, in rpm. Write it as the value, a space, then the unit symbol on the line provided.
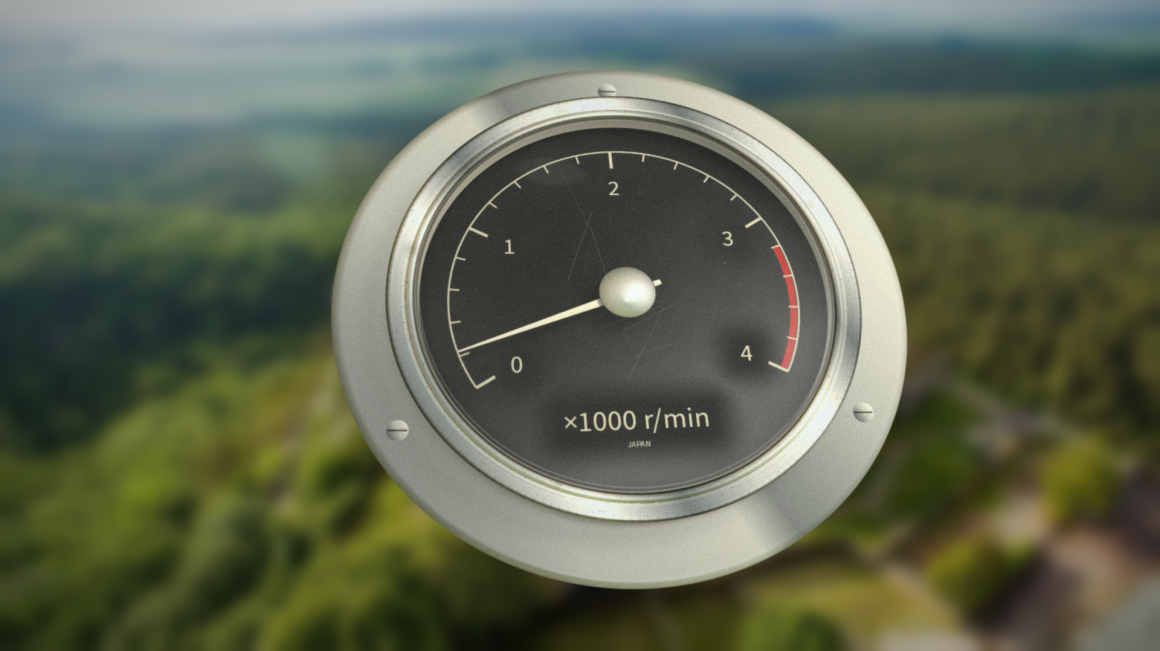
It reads 200 rpm
